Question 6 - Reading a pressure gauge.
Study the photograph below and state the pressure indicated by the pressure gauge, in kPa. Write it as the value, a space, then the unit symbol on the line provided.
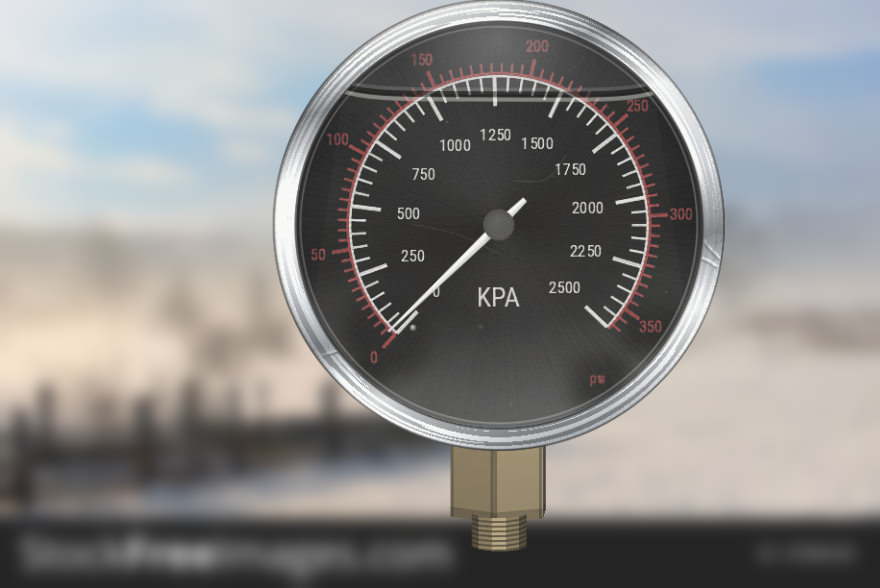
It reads 25 kPa
